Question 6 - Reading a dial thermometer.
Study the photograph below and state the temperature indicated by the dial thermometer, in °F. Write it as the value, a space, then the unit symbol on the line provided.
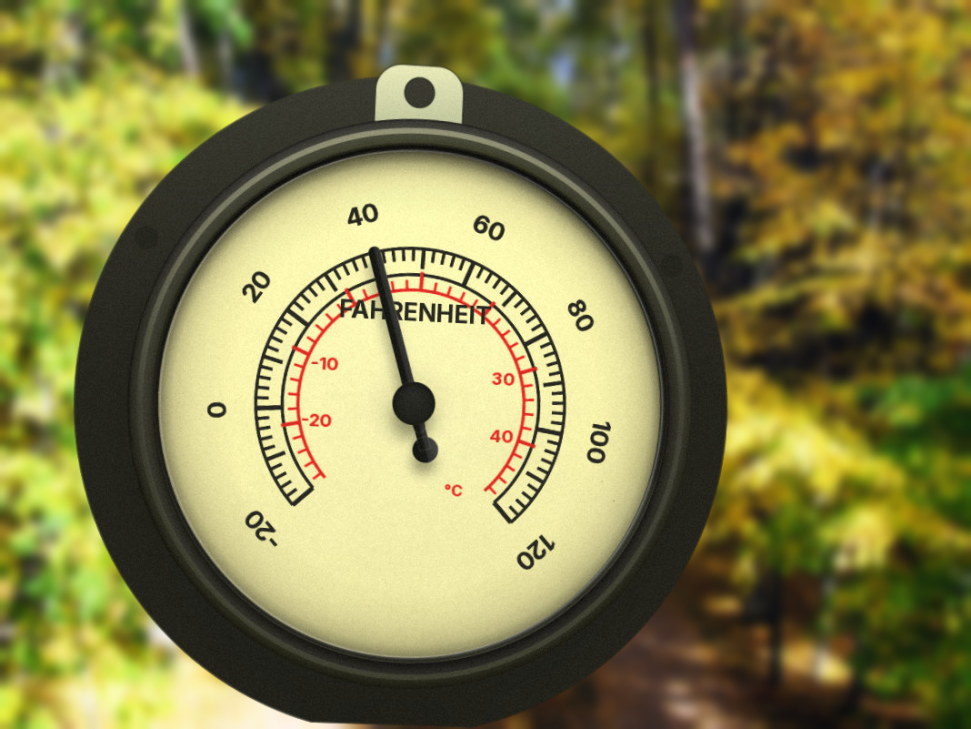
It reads 40 °F
